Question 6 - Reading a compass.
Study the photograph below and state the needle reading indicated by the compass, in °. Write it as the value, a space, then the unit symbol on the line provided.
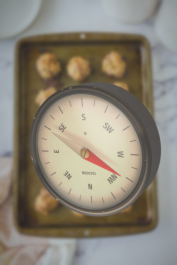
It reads 300 °
